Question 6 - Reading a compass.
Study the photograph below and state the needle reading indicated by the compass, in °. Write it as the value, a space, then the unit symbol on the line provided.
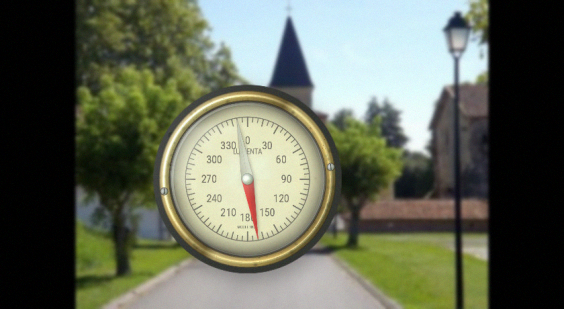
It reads 170 °
